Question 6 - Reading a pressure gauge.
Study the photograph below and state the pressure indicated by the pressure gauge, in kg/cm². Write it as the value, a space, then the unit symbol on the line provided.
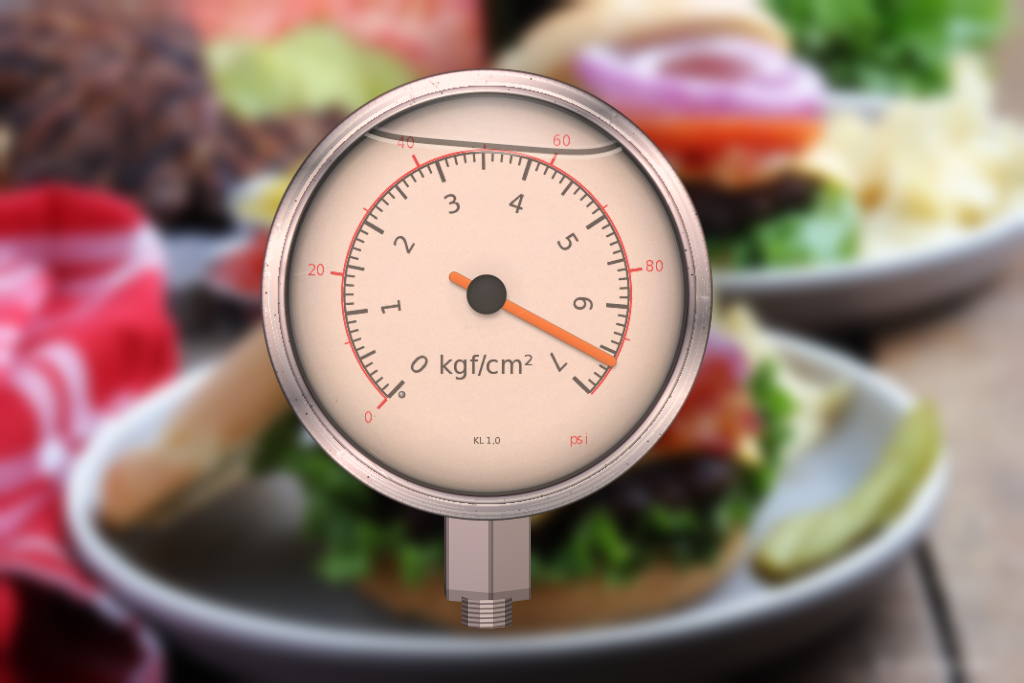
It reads 6.6 kg/cm²
